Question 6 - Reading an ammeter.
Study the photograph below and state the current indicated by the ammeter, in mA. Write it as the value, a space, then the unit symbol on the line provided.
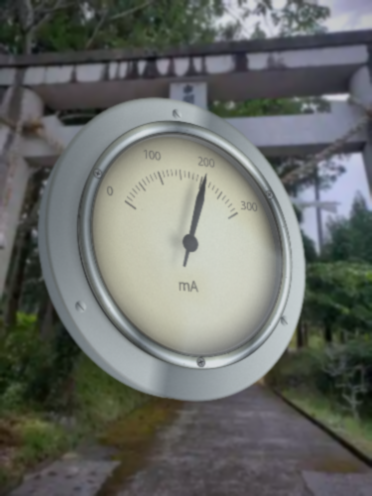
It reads 200 mA
